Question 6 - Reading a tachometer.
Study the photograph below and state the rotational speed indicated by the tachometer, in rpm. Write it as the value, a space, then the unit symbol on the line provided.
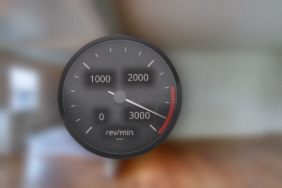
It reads 2800 rpm
